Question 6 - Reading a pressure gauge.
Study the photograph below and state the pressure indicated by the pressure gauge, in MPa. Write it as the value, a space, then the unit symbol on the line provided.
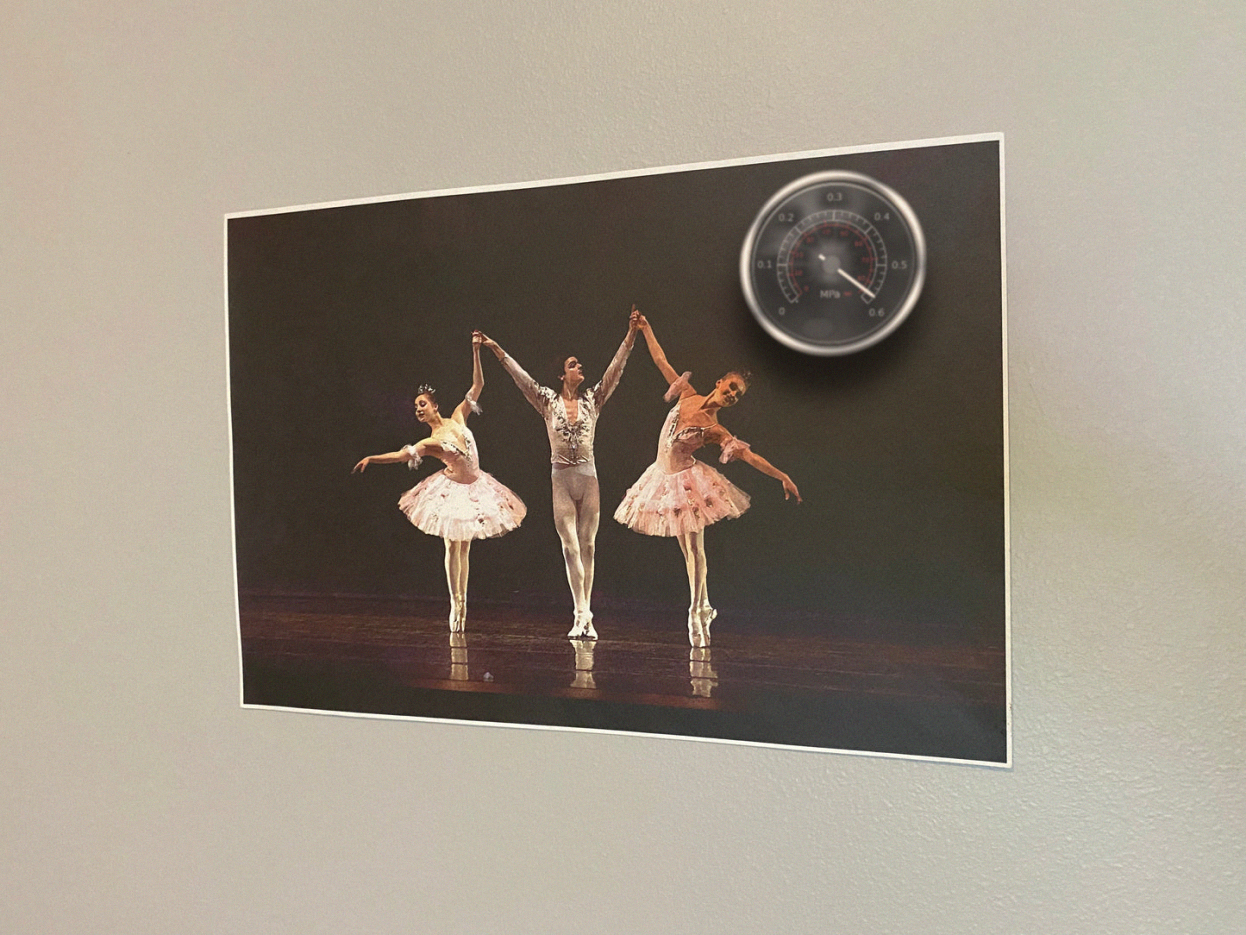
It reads 0.58 MPa
